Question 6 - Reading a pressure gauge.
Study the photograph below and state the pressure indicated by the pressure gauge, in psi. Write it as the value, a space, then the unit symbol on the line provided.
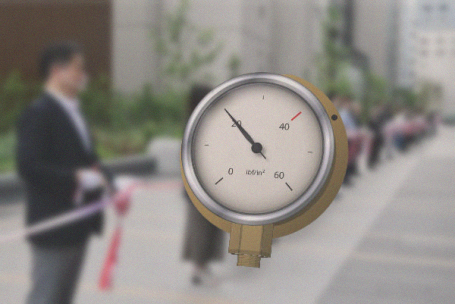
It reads 20 psi
